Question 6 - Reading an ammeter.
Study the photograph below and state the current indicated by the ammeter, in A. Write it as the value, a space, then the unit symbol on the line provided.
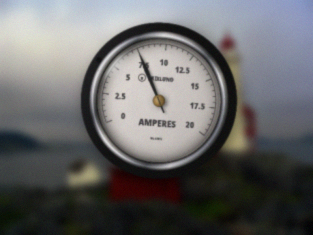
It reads 7.5 A
